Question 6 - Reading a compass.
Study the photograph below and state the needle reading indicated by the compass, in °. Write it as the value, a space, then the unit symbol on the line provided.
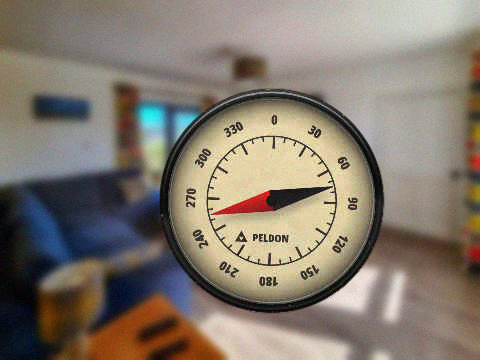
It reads 255 °
